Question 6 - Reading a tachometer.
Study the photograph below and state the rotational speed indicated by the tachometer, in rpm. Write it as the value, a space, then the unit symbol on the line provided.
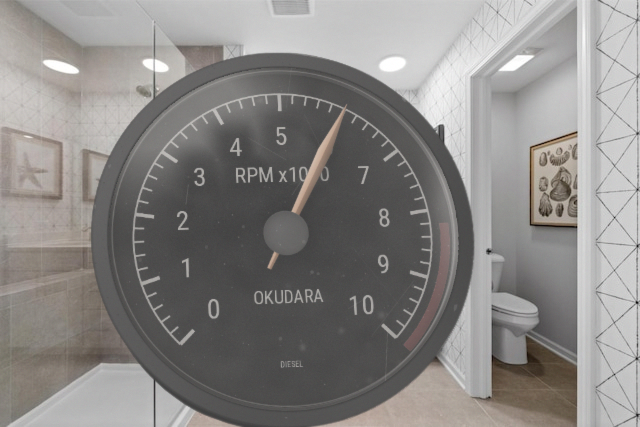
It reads 6000 rpm
